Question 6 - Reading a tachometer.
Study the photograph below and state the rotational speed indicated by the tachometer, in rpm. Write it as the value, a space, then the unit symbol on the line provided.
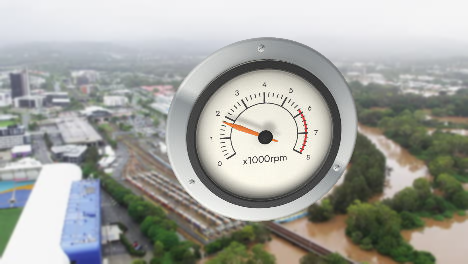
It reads 1800 rpm
